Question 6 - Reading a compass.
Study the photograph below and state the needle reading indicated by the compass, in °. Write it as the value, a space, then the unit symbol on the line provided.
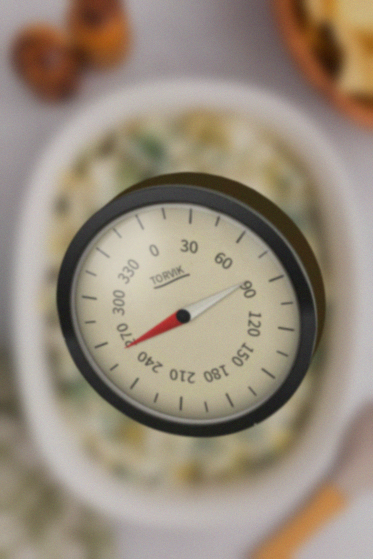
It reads 262.5 °
